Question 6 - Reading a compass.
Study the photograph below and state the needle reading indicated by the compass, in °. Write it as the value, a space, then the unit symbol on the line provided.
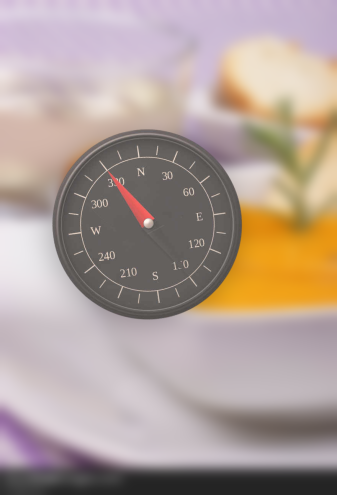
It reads 330 °
